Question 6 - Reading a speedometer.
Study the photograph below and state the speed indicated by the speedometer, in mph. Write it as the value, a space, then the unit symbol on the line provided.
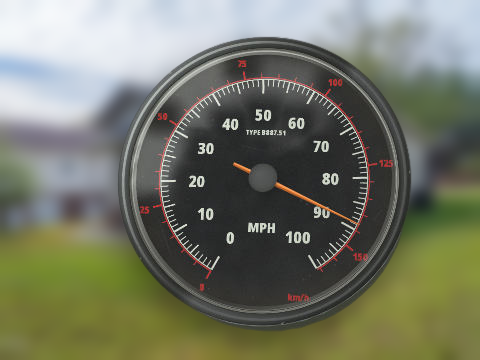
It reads 89 mph
